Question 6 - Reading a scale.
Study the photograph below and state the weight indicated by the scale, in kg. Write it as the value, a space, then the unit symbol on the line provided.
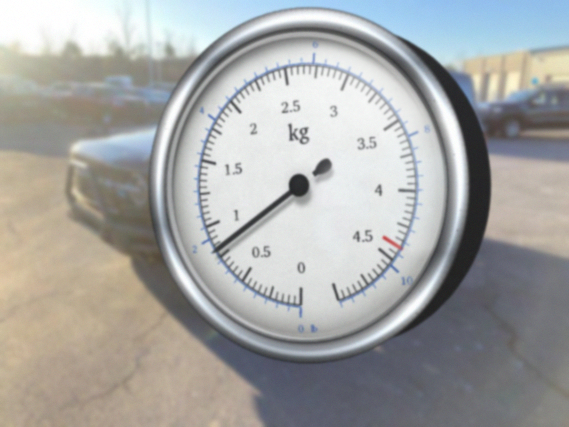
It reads 0.8 kg
